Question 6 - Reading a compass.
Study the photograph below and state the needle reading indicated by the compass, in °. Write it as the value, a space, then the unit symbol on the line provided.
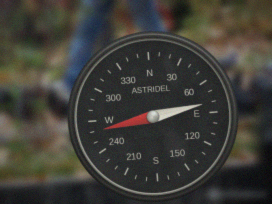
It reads 260 °
